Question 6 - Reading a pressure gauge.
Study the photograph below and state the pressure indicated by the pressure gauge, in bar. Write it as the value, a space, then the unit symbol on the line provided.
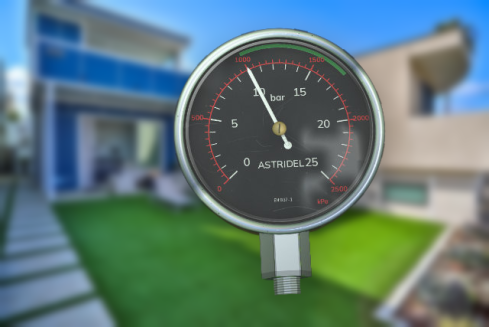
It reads 10 bar
